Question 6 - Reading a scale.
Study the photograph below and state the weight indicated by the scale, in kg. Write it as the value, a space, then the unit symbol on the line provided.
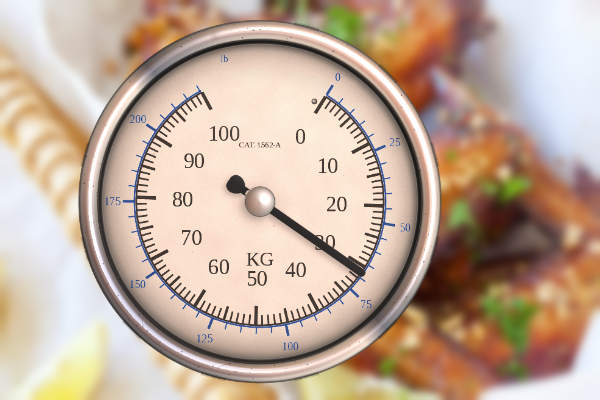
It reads 31 kg
